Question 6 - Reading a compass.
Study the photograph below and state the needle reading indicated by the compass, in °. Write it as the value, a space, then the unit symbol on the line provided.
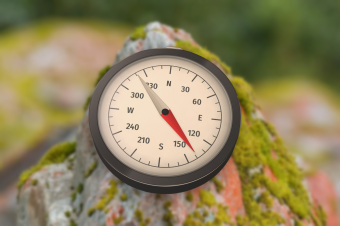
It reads 140 °
